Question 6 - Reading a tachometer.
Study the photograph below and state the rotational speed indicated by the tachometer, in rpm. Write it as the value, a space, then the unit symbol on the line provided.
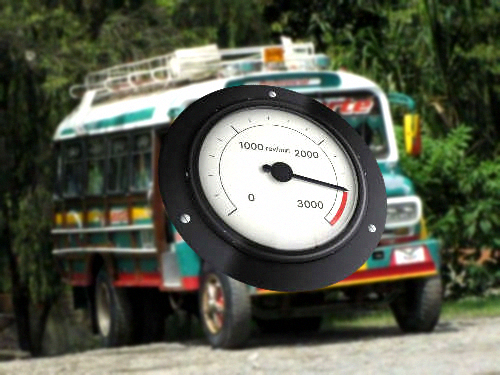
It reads 2600 rpm
